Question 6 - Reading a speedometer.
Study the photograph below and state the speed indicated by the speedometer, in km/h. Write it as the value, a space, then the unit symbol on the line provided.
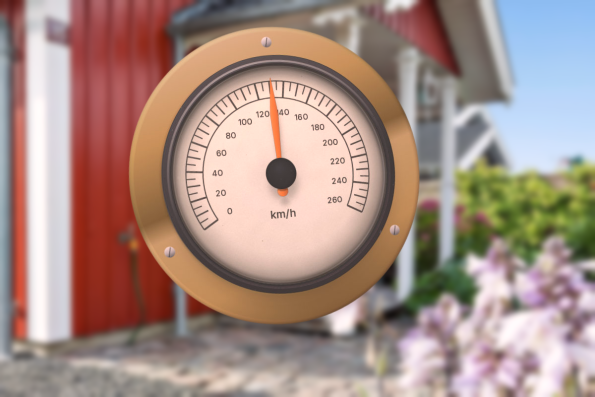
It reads 130 km/h
